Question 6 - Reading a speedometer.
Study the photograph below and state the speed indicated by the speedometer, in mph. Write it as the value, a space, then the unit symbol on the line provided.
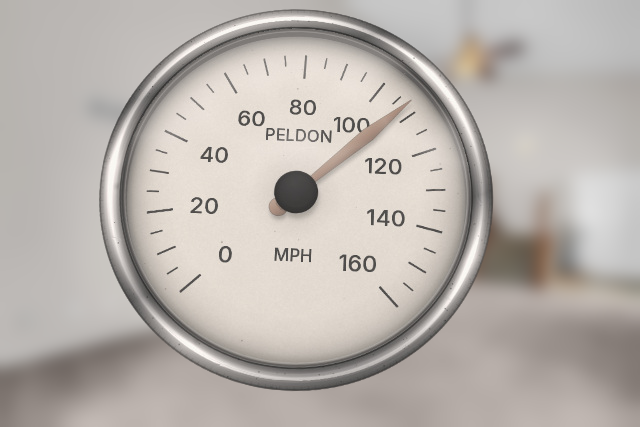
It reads 107.5 mph
